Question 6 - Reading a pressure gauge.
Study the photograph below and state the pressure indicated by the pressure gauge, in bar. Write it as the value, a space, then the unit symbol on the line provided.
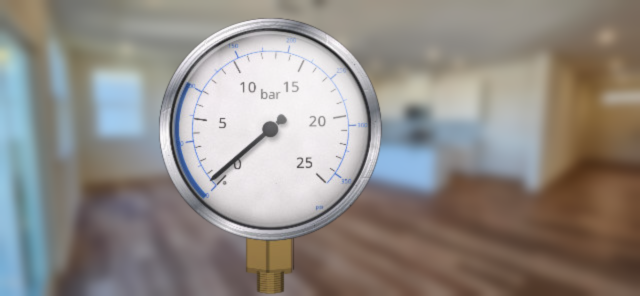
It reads 0.5 bar
